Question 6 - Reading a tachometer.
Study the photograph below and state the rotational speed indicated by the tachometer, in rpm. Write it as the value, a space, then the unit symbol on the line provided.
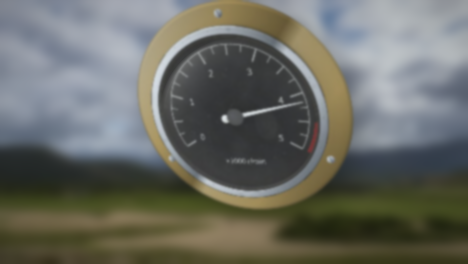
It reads 4125 rpm
